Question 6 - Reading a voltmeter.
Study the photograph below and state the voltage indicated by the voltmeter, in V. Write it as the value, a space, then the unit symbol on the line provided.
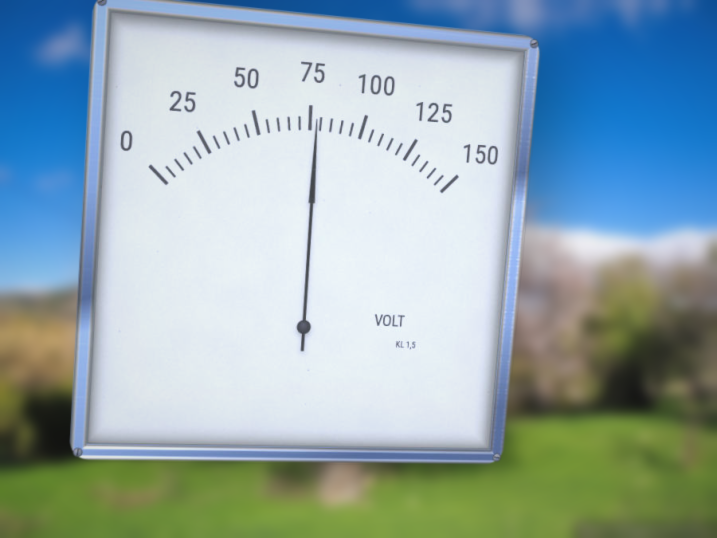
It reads 77.5 V
